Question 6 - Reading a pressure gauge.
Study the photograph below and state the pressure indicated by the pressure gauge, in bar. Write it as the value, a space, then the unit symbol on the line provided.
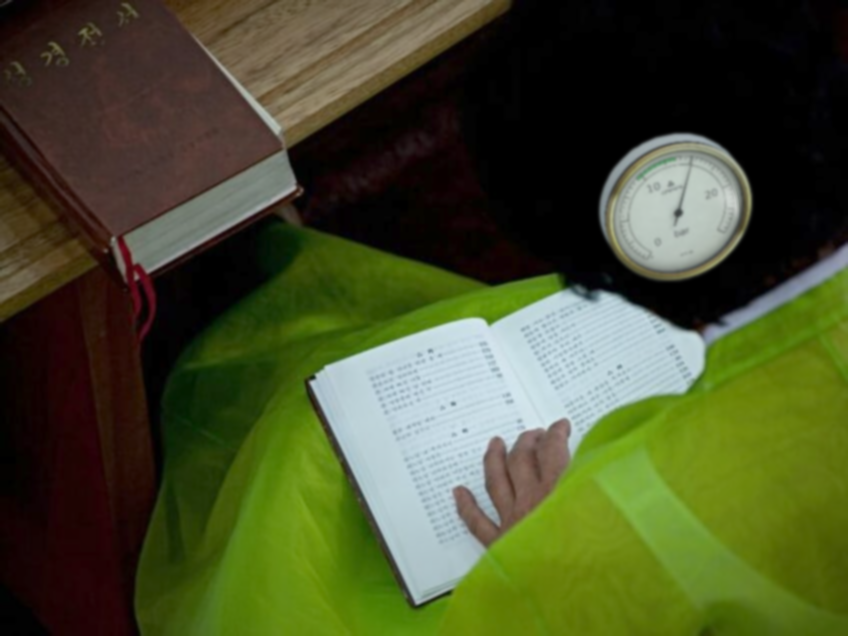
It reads 15 bar
